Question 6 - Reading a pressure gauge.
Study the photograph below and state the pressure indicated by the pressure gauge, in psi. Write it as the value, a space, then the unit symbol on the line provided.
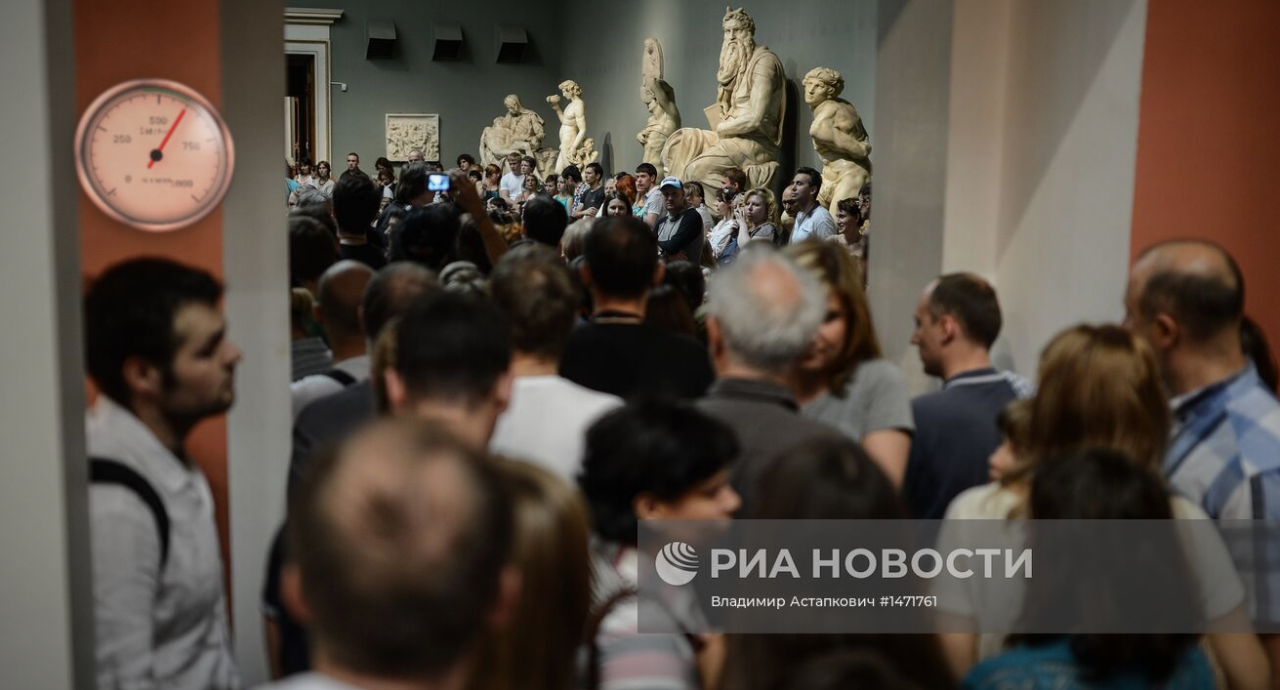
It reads 600 psi
